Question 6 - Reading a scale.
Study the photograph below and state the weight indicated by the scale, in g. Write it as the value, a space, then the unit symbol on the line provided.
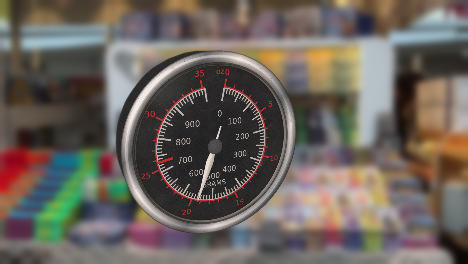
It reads 550 g
